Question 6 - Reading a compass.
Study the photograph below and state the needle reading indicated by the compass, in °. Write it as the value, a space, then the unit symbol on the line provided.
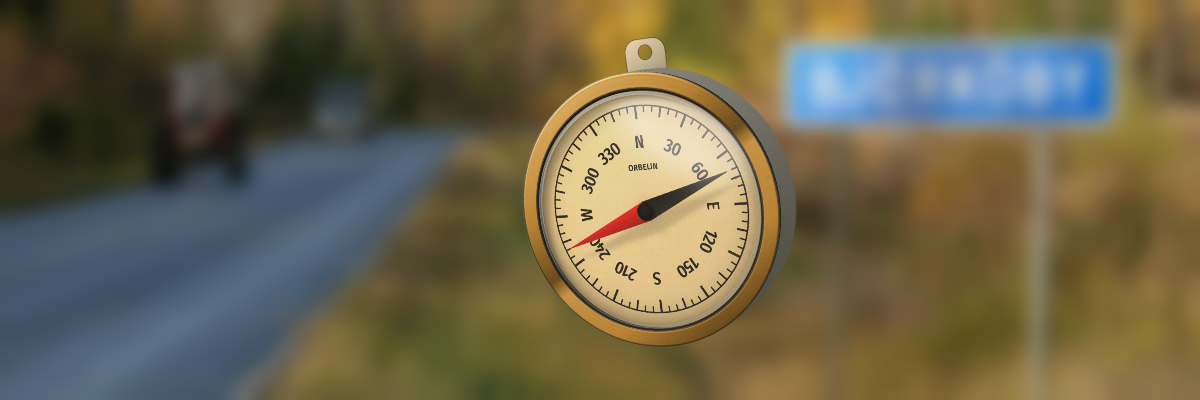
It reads 250 °
